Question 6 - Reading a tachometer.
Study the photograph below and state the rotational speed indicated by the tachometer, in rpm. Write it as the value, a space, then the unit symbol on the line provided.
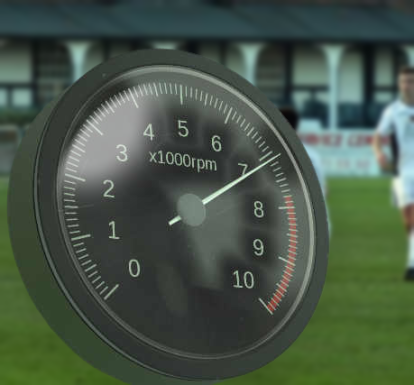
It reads 7100 rpm
